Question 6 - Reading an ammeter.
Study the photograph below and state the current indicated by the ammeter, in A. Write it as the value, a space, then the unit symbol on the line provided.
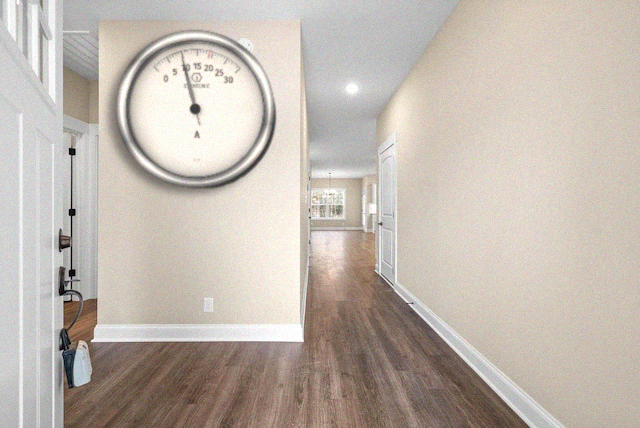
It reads 10 A
